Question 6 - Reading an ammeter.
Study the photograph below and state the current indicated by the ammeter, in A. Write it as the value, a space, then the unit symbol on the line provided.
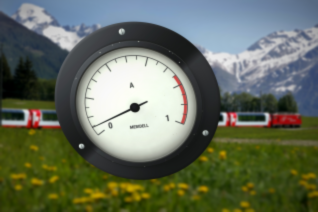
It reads 0.05 A
